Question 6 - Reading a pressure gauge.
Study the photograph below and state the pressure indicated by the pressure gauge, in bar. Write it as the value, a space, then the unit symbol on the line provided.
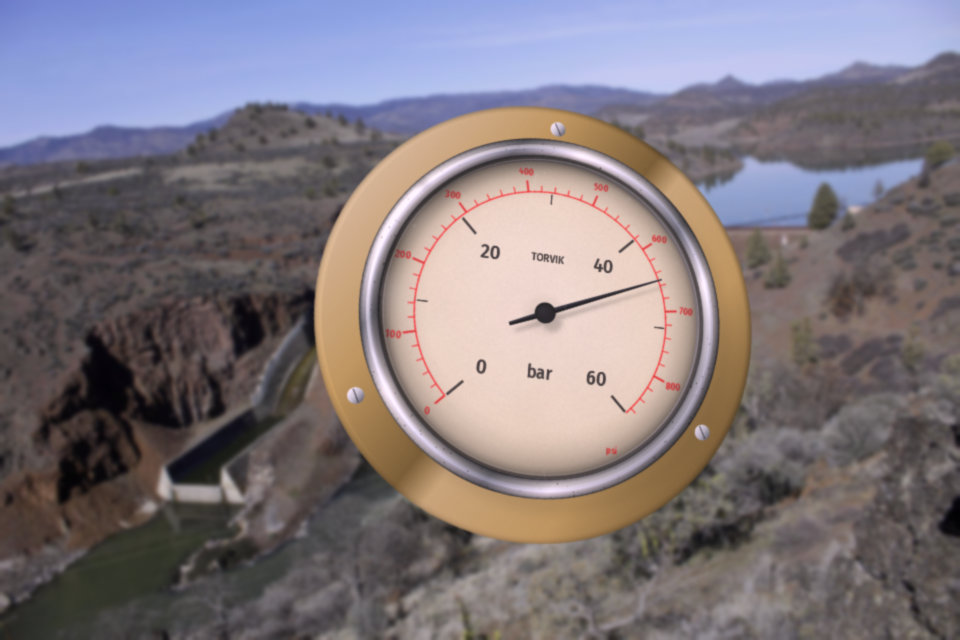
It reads 45 bar
